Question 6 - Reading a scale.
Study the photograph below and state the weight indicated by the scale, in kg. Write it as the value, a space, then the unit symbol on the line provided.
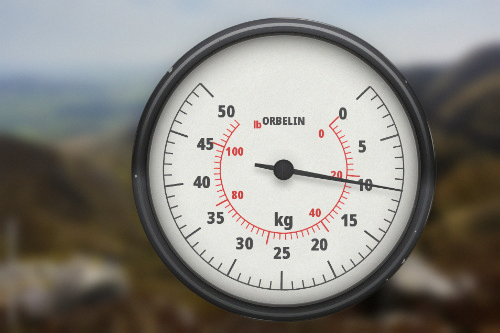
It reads 10 kg
